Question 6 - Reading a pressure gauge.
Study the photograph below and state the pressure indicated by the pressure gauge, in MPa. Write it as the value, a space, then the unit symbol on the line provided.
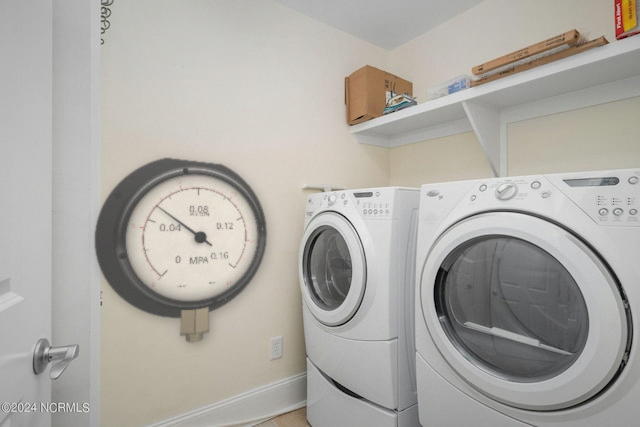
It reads 0.05 MPa
